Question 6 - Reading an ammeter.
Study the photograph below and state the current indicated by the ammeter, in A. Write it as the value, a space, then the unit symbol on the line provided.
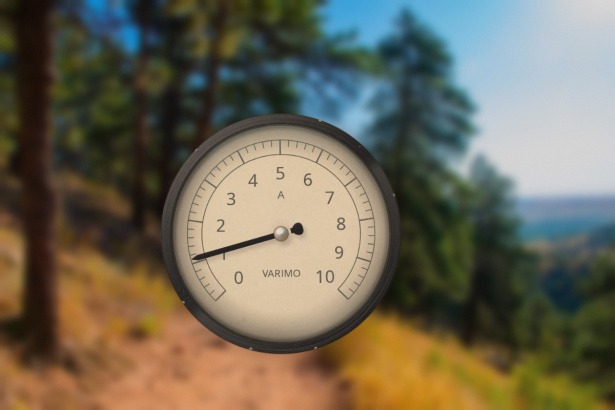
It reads 1.1 A
